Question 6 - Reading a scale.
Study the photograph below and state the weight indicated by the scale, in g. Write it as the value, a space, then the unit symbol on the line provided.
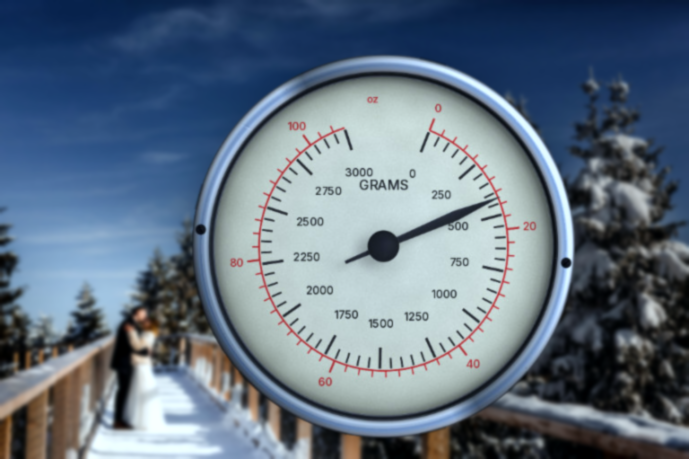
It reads 425 g
